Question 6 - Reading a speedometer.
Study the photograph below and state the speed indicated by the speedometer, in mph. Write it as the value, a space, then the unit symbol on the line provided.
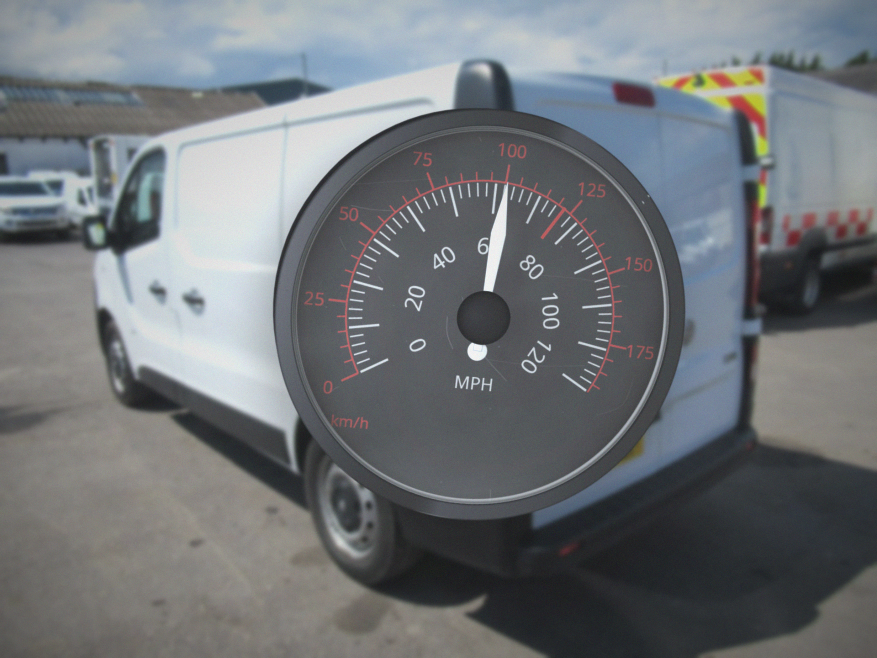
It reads 62 mph
